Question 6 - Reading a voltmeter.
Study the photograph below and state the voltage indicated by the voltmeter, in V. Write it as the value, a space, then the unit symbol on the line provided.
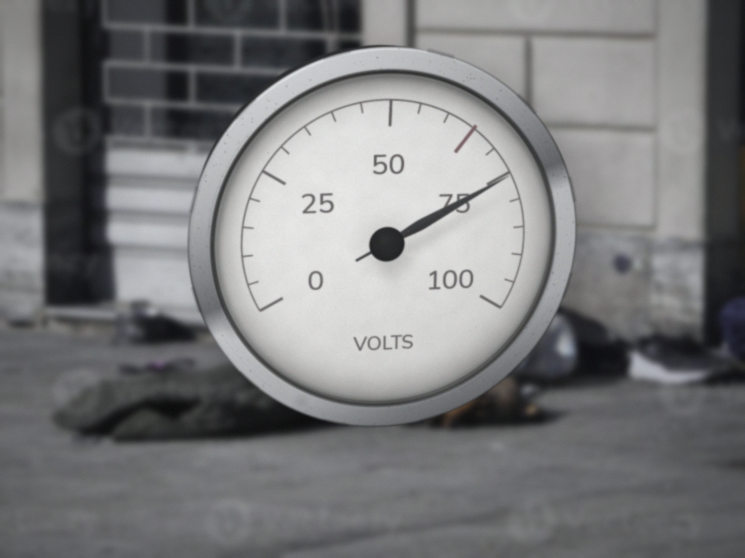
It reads 75 V
